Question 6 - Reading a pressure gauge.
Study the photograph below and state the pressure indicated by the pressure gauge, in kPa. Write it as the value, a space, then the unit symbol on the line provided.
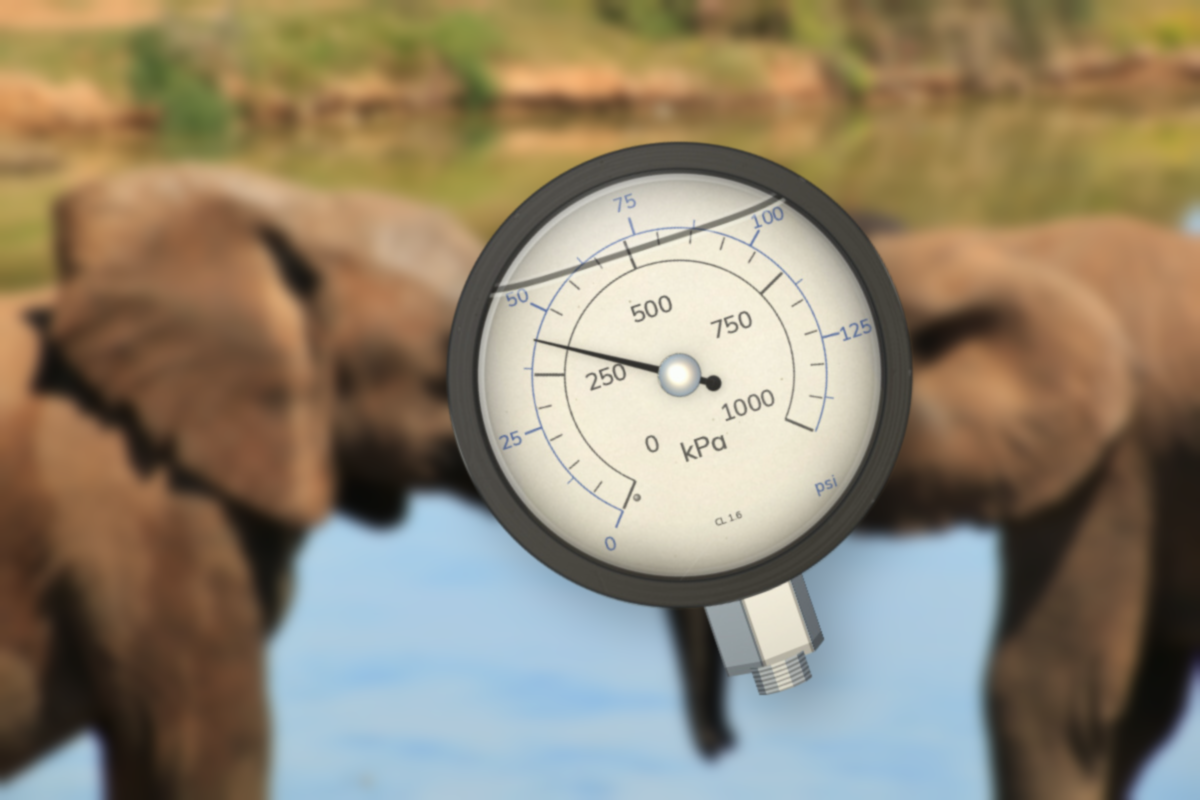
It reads 300 kPa
